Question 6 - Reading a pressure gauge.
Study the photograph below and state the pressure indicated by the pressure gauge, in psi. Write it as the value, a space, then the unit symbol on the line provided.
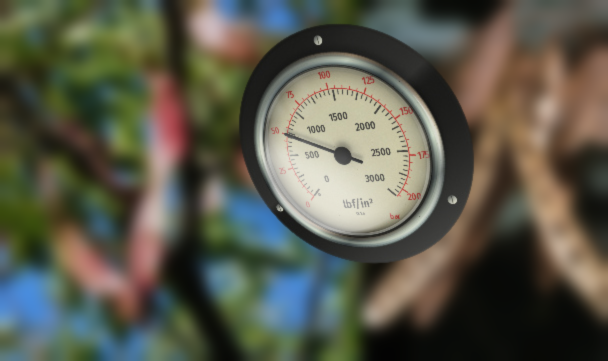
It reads 750 psi
